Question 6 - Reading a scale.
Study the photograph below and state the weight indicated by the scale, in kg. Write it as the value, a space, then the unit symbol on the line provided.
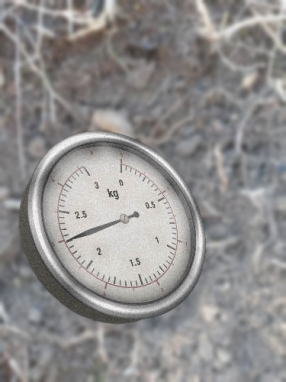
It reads 2.25 kg
